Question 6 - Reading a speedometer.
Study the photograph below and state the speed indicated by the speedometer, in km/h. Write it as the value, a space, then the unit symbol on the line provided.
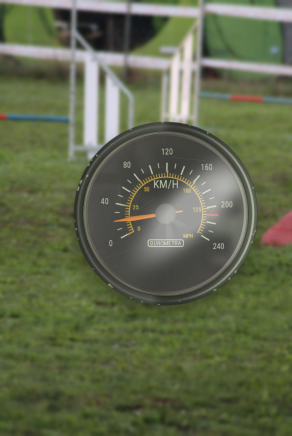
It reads 20 km/h
